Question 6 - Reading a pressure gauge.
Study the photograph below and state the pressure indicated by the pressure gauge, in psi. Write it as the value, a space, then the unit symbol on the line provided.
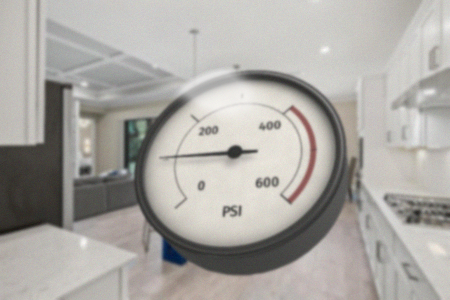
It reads 100 psi
